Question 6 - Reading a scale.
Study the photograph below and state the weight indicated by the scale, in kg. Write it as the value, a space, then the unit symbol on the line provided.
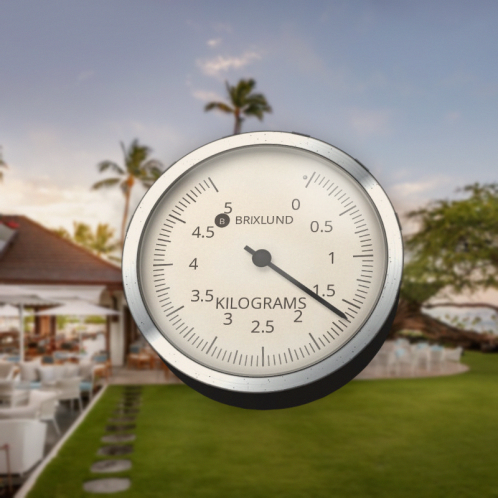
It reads 1.65 kg
